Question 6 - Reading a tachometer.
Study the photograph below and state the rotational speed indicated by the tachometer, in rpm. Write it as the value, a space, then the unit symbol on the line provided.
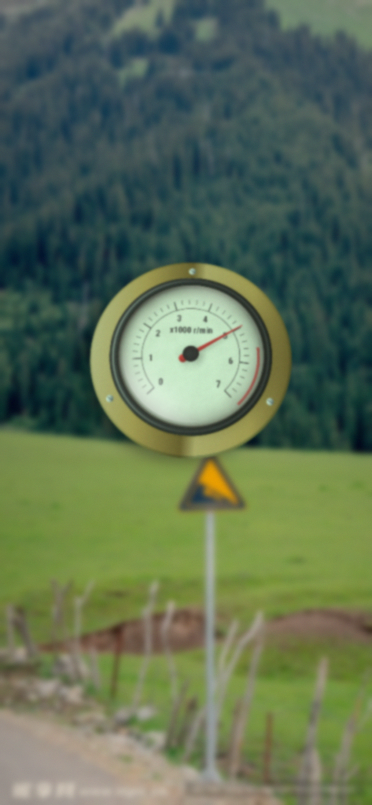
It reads 5000 rpm
